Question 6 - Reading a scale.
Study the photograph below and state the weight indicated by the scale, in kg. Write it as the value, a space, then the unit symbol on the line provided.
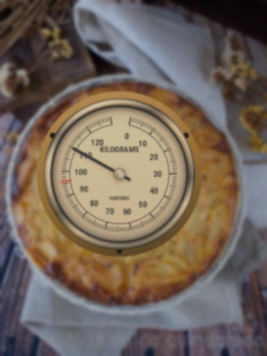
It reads 110 kg
